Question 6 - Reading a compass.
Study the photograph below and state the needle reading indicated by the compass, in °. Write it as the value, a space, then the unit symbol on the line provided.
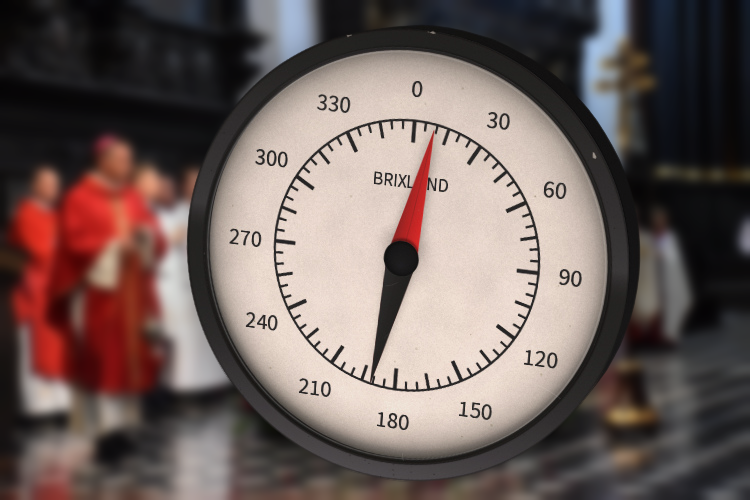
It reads 10 °
